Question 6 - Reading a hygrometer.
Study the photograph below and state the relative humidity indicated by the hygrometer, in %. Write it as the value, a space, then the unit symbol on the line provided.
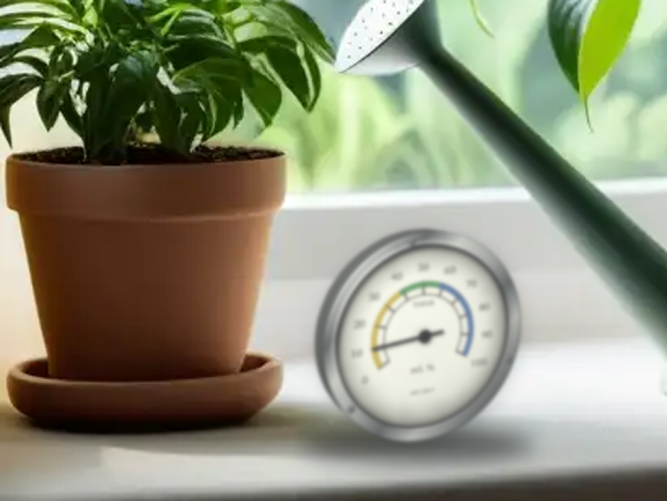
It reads 10 %
